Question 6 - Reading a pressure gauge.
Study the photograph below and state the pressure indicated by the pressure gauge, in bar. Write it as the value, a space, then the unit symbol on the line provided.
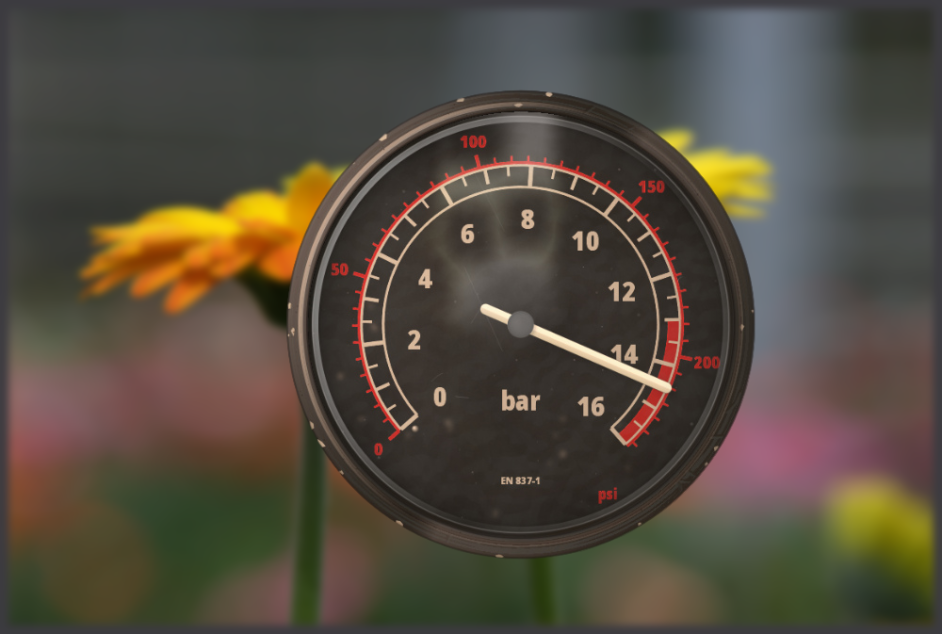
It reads 14.5 bar
